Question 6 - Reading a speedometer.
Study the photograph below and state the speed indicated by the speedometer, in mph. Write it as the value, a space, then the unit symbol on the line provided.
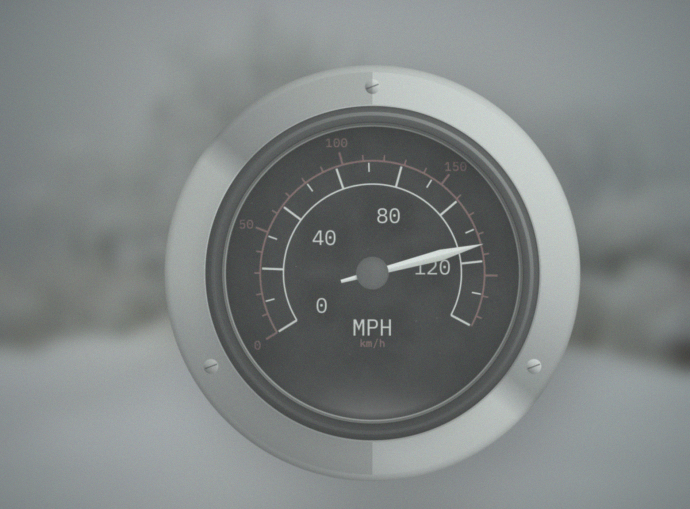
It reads 115 mph
